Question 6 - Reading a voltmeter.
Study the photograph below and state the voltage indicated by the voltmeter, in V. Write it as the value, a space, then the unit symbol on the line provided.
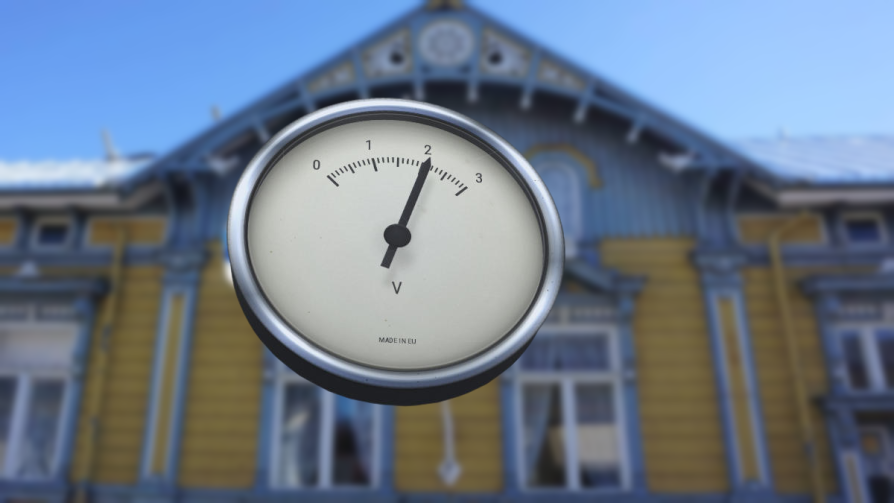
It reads 2.1 V
